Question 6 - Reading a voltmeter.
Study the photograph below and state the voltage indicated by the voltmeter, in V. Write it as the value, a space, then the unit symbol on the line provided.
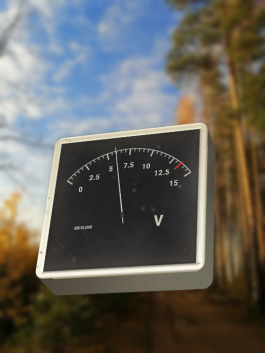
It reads 6 V
